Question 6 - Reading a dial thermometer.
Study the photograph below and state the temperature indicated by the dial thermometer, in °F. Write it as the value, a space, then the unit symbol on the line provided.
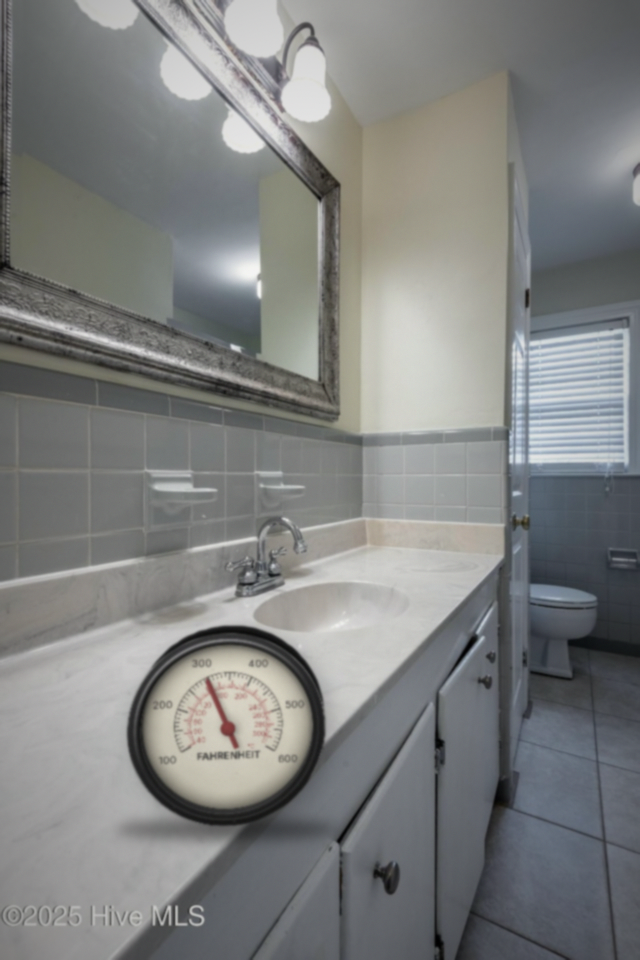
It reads 300 °F
